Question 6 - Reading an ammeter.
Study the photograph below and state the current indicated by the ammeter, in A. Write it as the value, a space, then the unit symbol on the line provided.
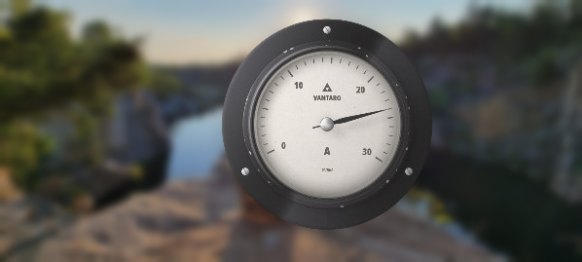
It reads 24 A
